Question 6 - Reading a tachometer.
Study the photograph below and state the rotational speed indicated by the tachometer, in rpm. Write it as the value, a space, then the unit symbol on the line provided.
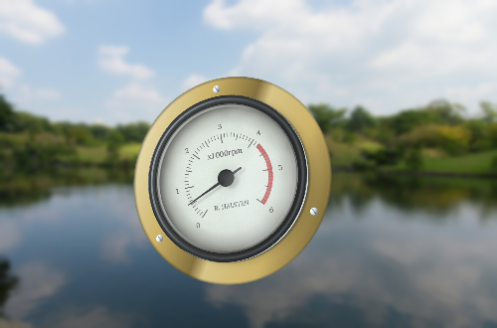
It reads 500 rpm
